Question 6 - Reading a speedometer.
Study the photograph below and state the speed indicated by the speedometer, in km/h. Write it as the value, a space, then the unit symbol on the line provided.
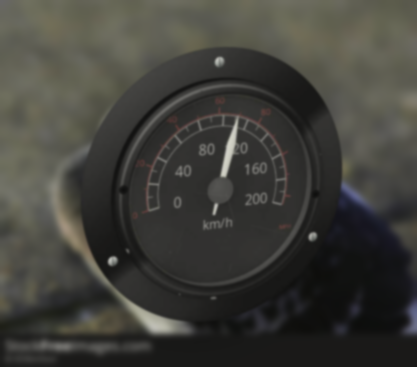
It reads 110 km/h
